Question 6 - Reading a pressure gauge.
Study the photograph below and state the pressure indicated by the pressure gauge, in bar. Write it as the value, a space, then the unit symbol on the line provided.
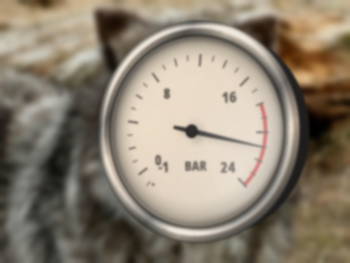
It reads 21 bar
